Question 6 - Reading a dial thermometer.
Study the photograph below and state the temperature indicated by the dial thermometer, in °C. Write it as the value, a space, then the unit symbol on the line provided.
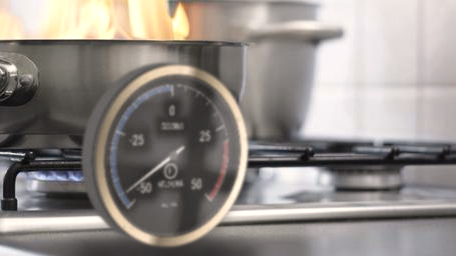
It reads -45 °C
